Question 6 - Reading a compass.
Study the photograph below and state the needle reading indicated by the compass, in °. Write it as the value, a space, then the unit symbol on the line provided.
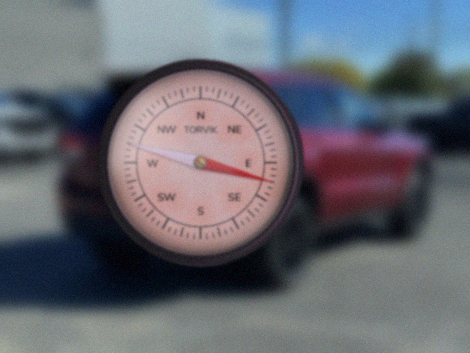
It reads 105 °
